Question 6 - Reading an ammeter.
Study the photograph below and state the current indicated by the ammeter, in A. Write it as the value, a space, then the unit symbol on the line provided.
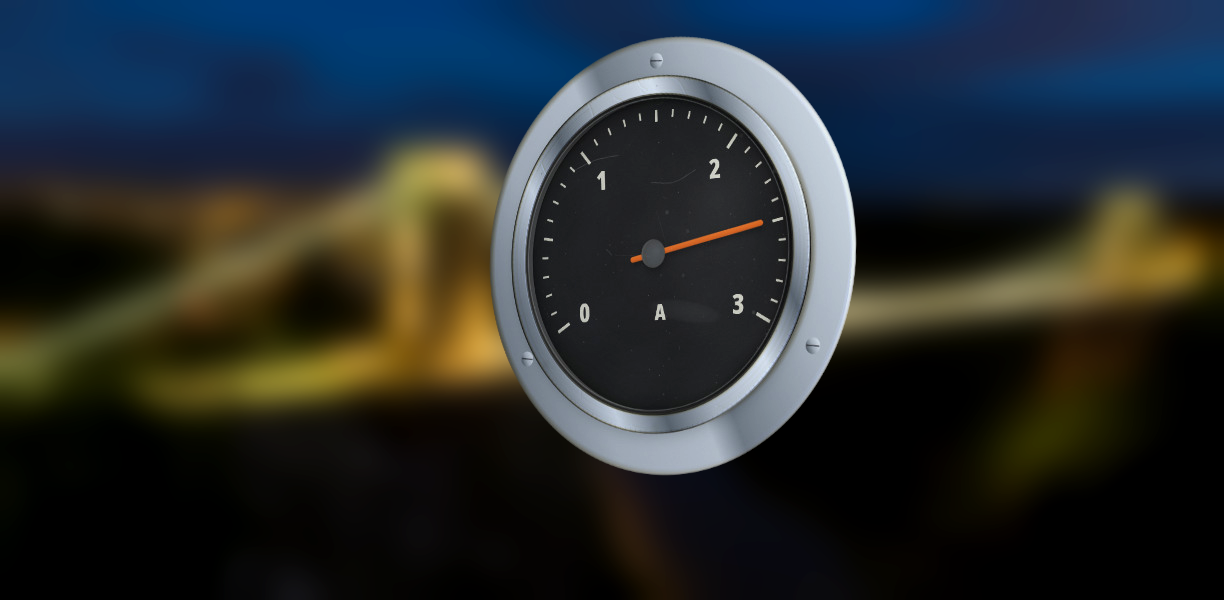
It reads 2.5 A
